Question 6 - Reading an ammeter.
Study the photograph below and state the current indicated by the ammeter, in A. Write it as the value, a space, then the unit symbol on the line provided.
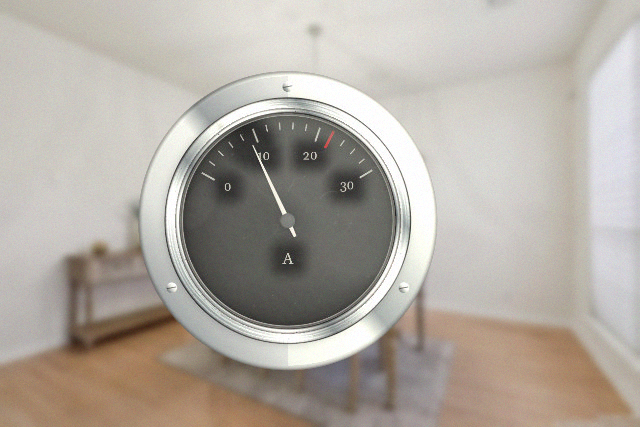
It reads 9 A
